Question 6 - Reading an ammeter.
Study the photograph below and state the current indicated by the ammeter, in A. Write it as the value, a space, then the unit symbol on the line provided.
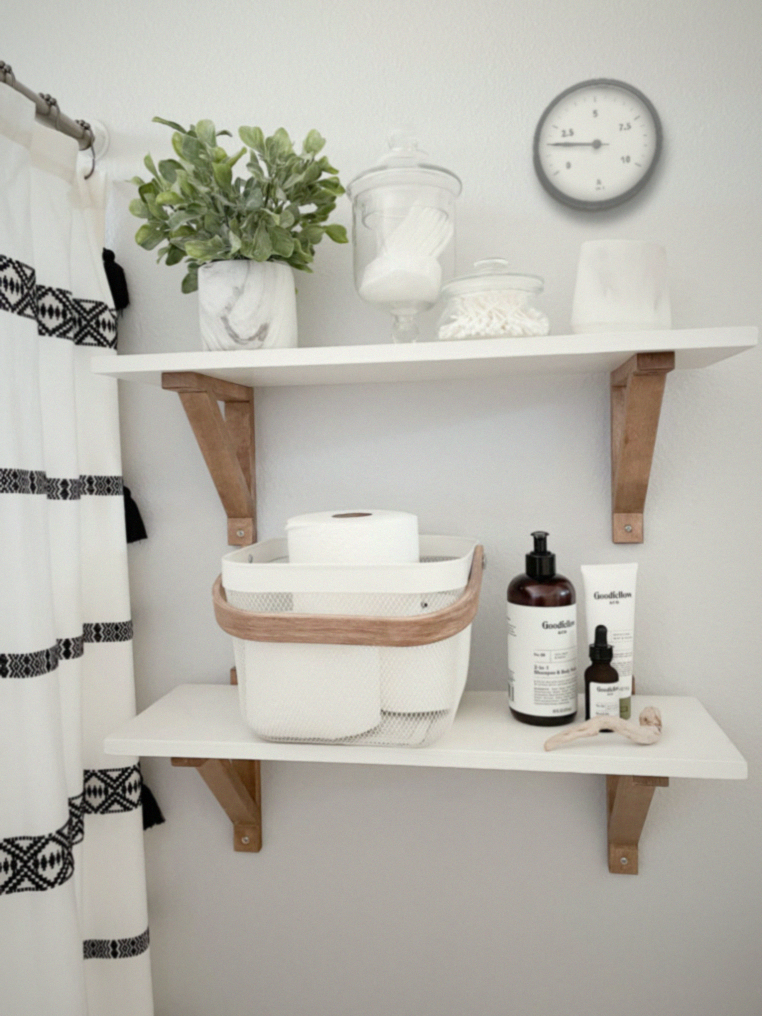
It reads 1.5 A
